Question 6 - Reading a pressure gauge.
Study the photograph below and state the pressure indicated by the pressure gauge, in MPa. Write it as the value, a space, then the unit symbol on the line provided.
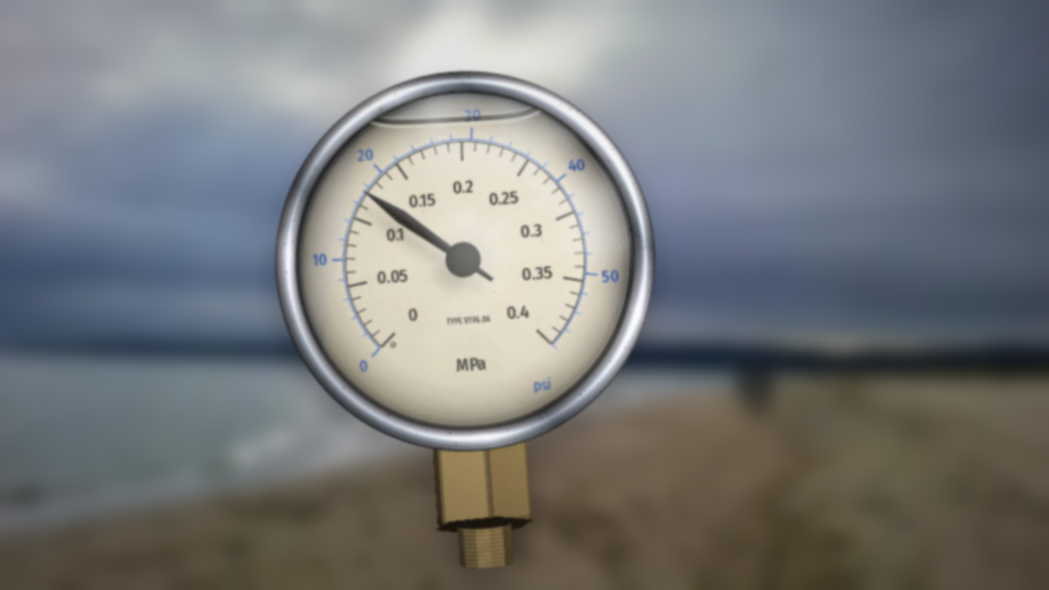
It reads 0.12 MPa
